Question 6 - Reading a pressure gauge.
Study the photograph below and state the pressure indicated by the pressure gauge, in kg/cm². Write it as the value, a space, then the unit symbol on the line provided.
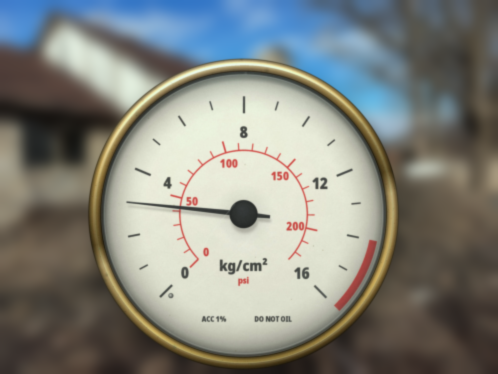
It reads 3 kg/cm²
